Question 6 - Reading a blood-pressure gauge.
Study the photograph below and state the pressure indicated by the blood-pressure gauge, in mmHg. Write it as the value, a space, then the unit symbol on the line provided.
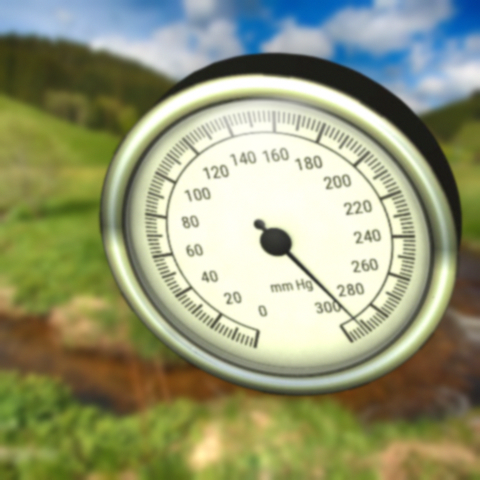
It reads 290 mmHg
